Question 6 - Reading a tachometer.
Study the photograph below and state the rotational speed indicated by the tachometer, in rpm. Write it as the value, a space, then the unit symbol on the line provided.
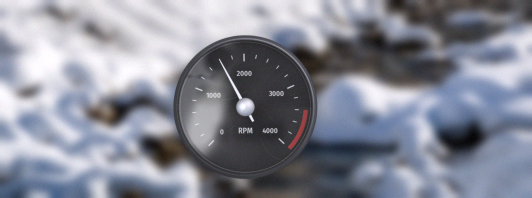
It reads 1600 rpm
